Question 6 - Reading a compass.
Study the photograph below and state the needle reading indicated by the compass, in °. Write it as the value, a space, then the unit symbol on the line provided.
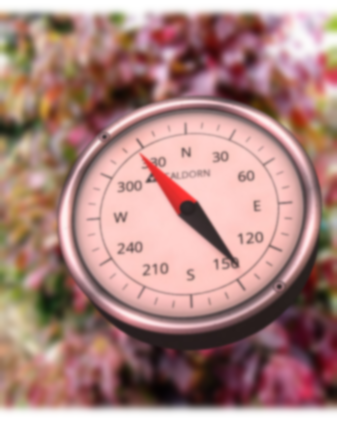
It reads 325 °
